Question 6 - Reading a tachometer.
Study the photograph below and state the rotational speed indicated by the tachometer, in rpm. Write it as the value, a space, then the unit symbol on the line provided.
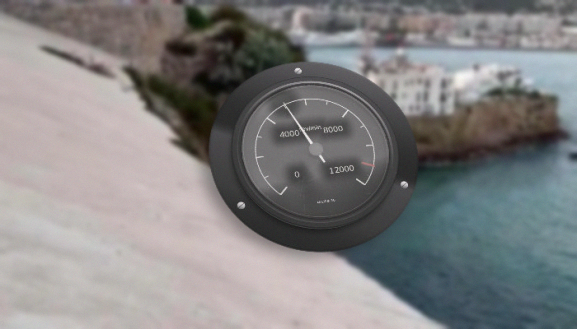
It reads 5000 rpm
